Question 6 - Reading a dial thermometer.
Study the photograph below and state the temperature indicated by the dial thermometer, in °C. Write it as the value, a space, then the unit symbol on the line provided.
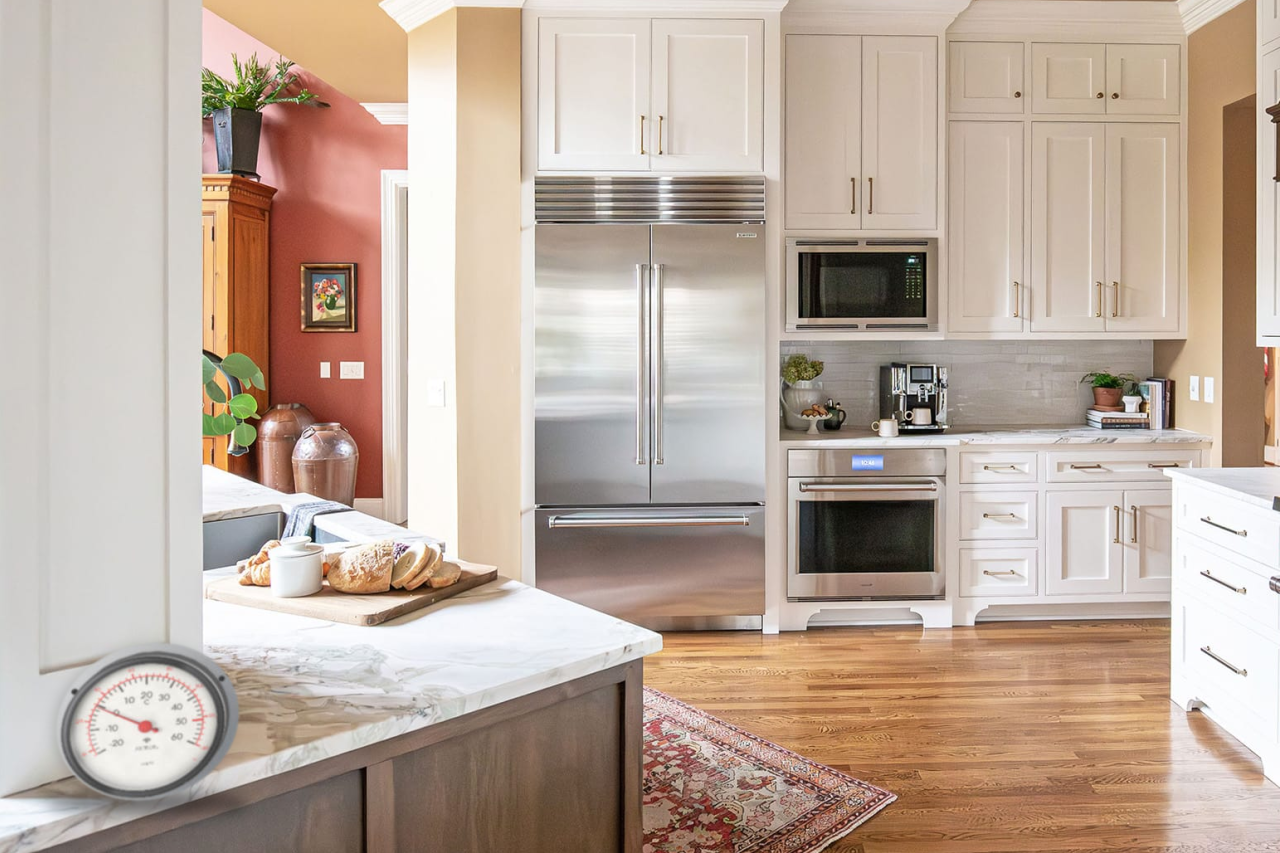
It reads 0 °C
